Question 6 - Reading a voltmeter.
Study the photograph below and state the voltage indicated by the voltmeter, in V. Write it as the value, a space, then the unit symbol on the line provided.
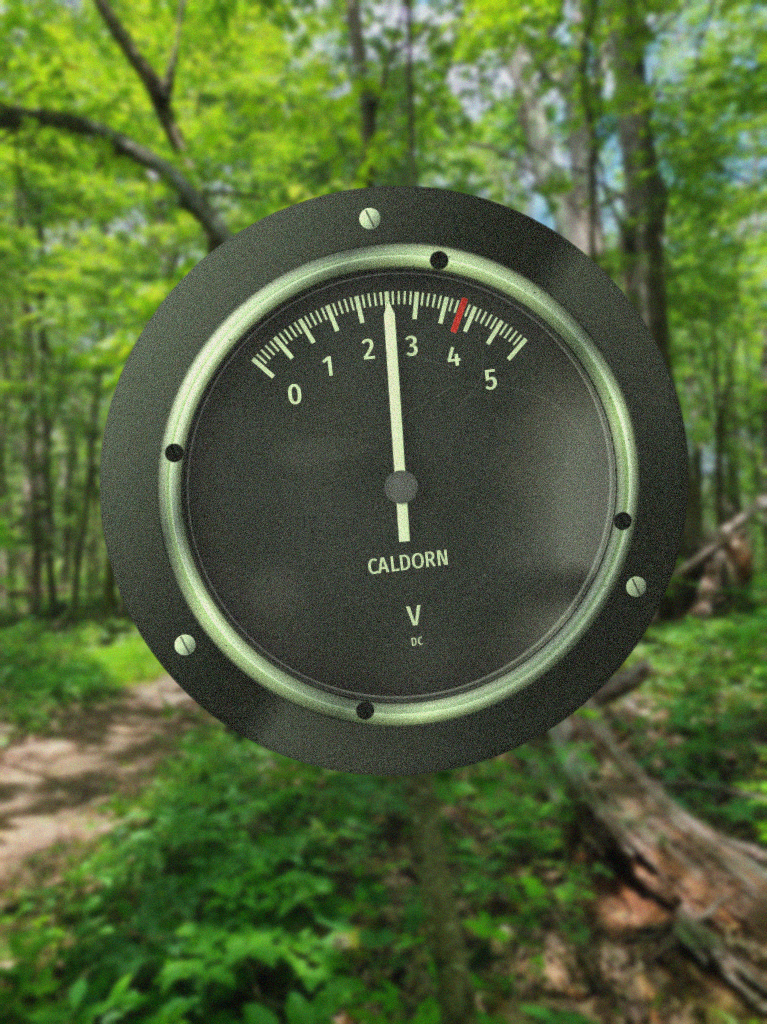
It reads 2.5 V
